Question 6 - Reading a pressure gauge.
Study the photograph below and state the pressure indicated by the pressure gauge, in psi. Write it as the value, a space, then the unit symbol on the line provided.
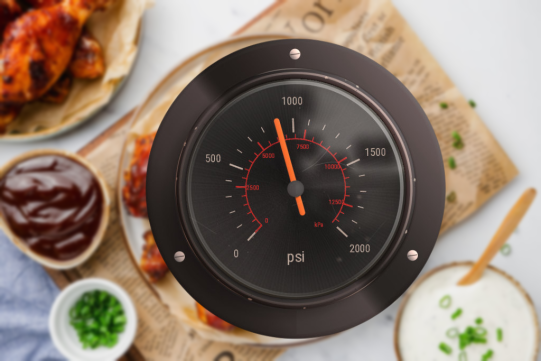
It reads 900 psi
